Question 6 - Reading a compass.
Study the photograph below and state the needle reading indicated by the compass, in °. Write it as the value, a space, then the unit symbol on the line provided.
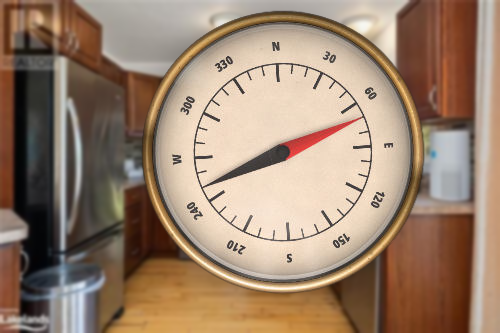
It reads 70 °
